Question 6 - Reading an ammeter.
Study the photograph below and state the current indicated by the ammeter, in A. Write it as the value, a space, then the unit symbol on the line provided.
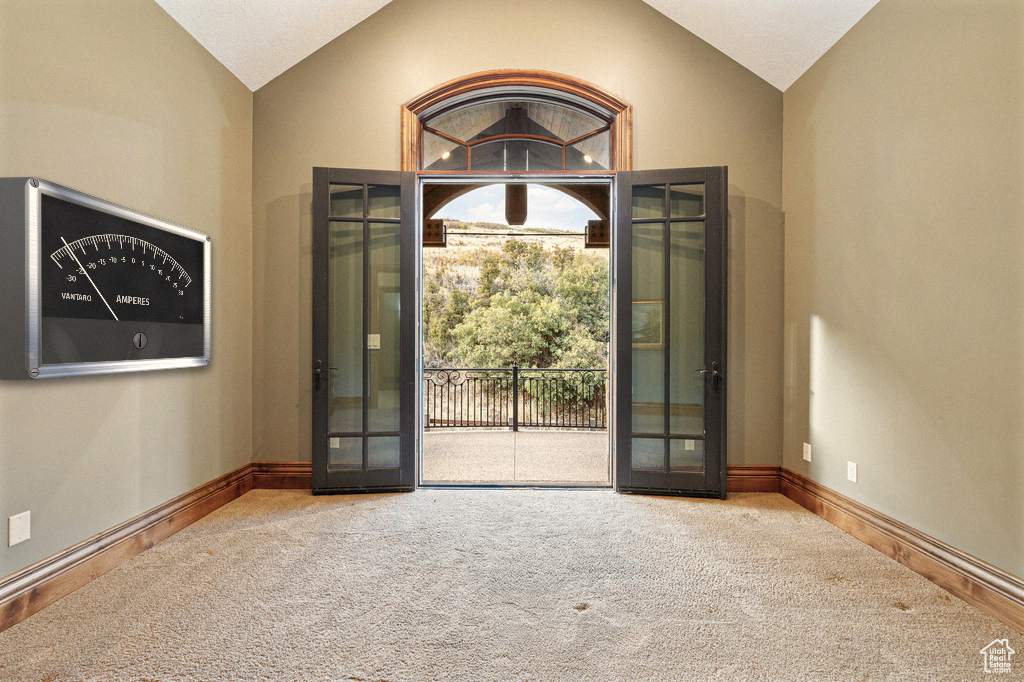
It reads -25 A
